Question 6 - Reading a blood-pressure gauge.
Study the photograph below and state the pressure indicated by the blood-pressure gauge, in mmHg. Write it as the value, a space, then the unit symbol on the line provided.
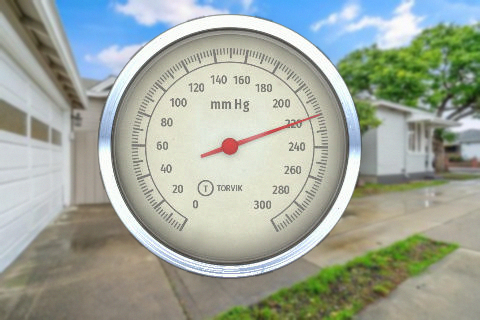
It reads 220 mmHg
